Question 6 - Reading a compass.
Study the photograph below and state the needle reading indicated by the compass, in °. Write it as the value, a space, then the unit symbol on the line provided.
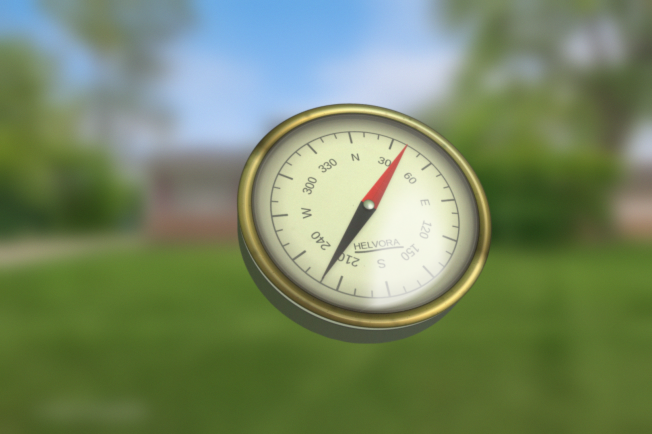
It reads 40 °
